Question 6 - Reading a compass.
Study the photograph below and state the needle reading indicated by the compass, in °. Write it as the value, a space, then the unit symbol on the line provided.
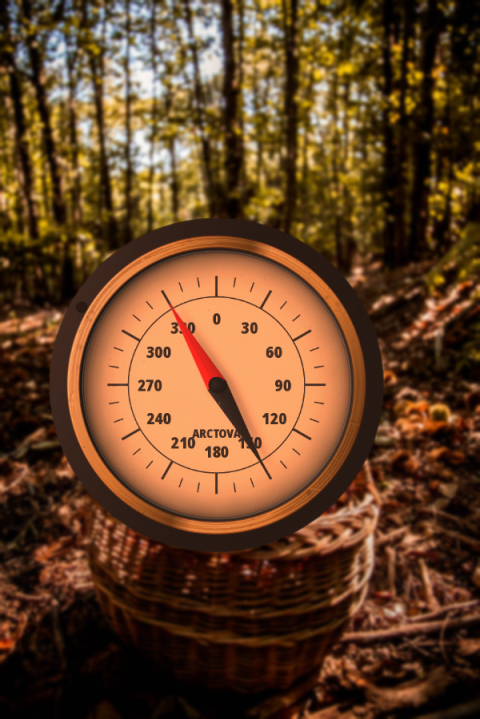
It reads 330 °
